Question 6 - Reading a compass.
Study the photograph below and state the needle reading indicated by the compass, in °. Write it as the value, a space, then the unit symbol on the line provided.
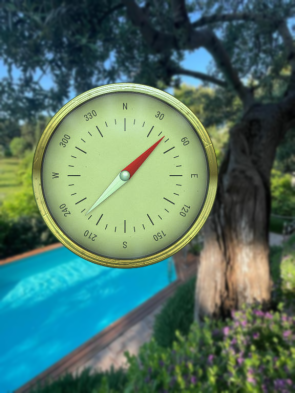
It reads 45 °
